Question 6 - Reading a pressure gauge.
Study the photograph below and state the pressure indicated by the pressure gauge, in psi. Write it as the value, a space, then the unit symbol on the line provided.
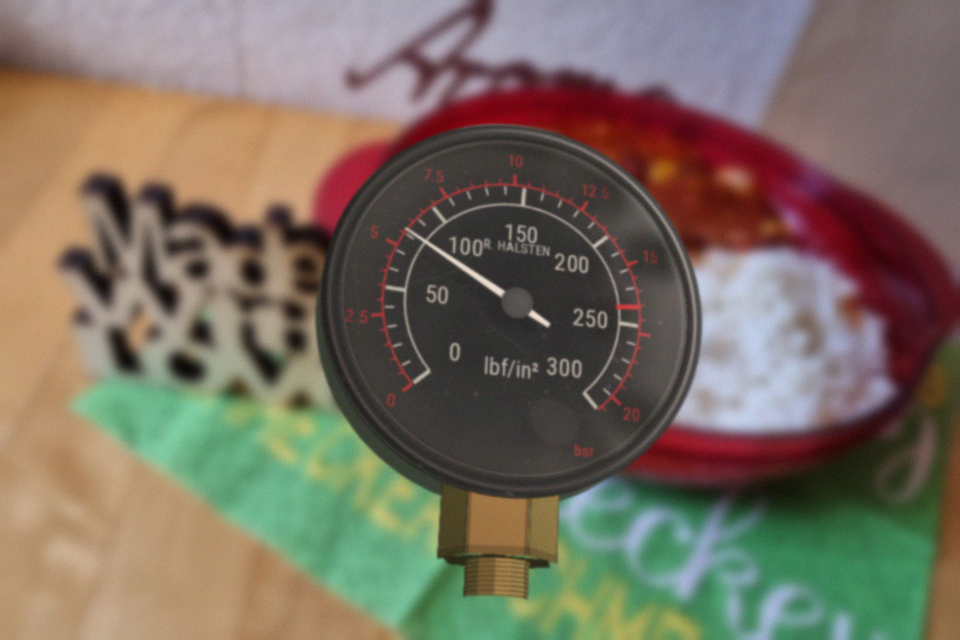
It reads 80 psi
